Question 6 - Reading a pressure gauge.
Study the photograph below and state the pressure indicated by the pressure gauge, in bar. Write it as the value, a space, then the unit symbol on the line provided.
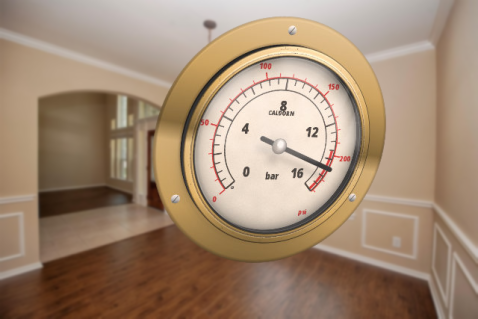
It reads 14.5 bar
